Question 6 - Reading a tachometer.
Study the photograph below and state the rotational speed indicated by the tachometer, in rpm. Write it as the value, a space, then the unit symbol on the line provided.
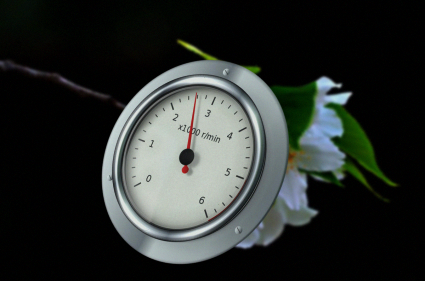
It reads 2600 rpm
